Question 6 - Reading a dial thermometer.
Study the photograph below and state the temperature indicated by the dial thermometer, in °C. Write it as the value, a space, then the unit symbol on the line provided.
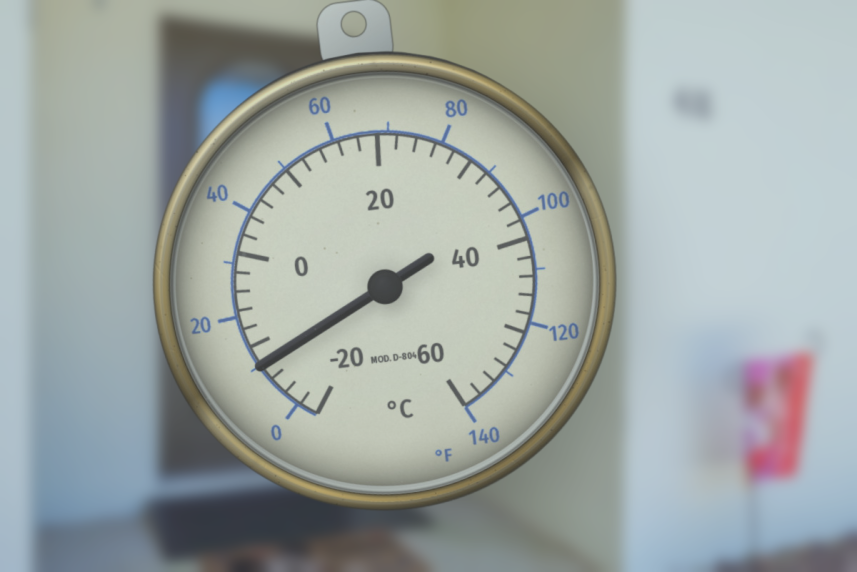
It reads -12 °C
